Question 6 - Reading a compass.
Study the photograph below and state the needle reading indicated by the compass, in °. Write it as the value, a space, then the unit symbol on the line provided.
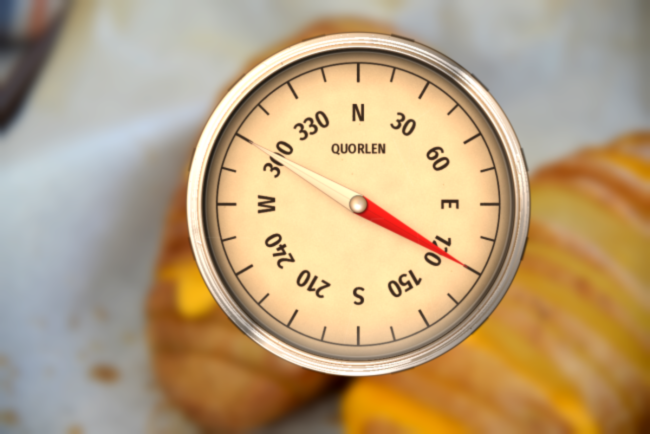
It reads 120 °
